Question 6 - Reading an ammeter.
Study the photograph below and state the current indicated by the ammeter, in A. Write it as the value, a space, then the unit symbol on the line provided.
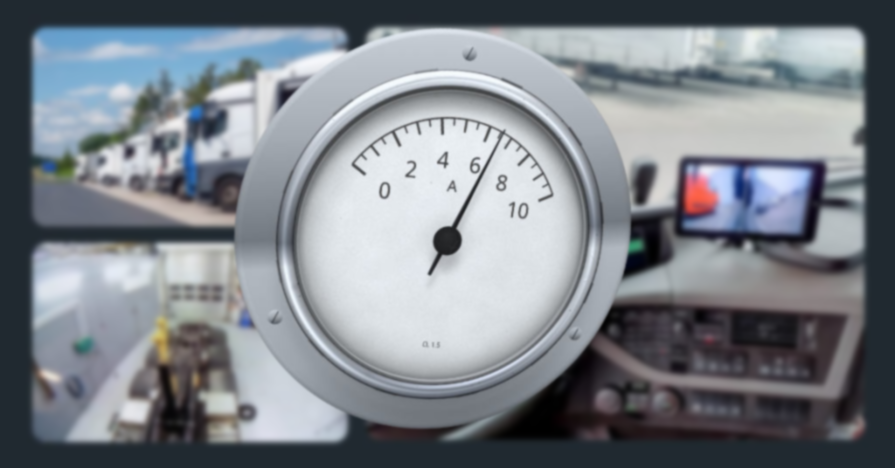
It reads 6.5 A
